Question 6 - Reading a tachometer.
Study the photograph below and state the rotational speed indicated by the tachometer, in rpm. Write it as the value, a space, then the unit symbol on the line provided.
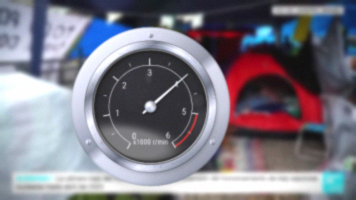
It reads 4000 rpm
